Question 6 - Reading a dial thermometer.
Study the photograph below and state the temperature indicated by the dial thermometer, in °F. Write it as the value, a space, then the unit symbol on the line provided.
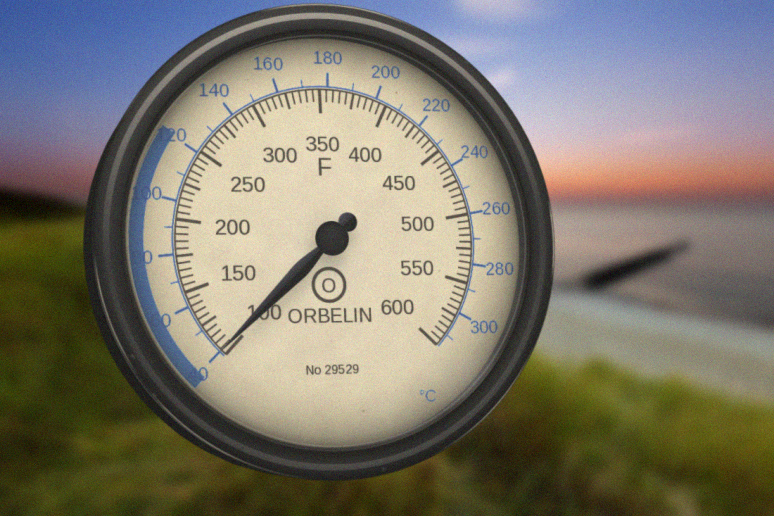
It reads 105 °F
